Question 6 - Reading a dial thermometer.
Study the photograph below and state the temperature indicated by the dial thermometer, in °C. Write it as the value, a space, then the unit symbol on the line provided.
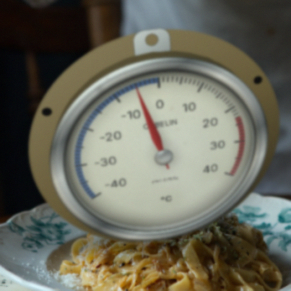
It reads -5 °C
